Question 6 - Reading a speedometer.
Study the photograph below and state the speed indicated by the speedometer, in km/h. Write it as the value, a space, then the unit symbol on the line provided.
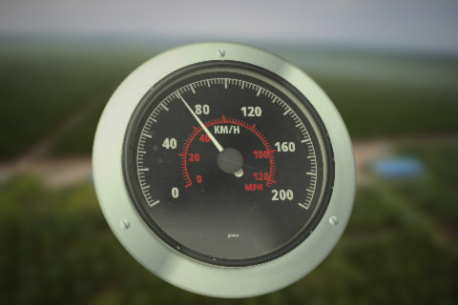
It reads 70 km/h
